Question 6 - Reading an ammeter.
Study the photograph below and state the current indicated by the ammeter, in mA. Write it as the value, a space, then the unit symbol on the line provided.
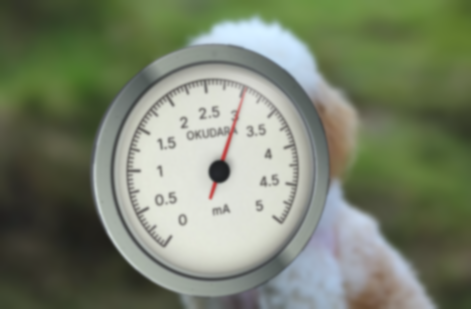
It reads 3 mA
